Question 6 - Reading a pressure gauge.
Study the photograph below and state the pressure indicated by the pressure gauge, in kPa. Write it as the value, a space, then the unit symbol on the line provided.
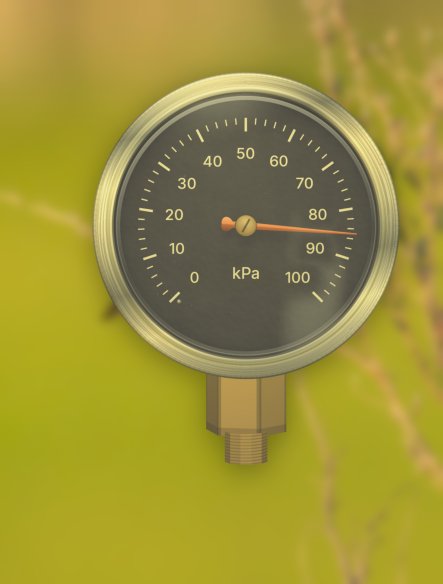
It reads 85 kPa
